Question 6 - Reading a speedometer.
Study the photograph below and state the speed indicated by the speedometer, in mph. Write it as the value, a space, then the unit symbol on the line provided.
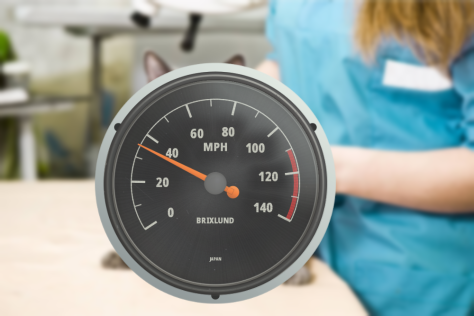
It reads 35 mph
